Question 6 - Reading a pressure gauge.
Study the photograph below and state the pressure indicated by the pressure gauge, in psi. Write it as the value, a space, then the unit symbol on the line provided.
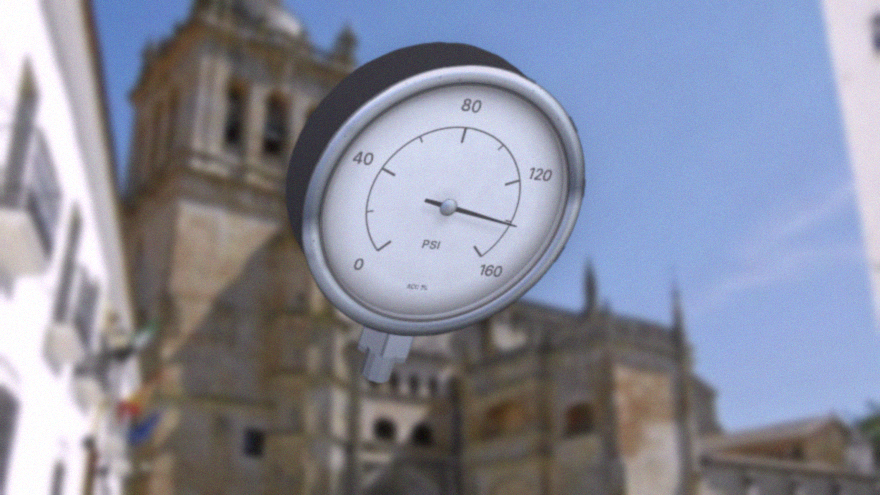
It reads 140 psi
